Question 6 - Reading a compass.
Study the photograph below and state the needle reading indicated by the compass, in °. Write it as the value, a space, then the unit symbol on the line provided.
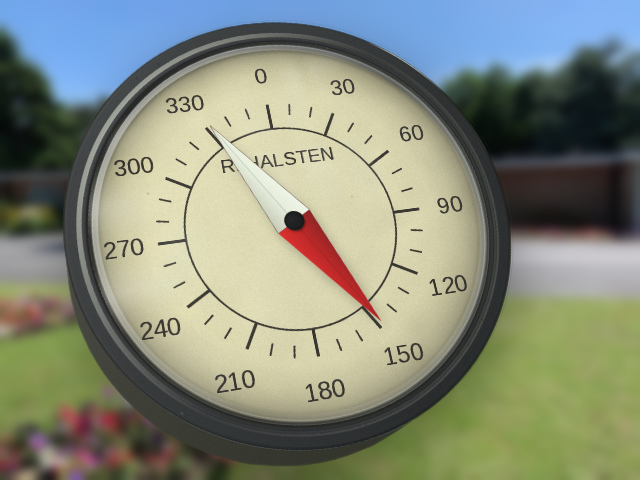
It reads 150 °
